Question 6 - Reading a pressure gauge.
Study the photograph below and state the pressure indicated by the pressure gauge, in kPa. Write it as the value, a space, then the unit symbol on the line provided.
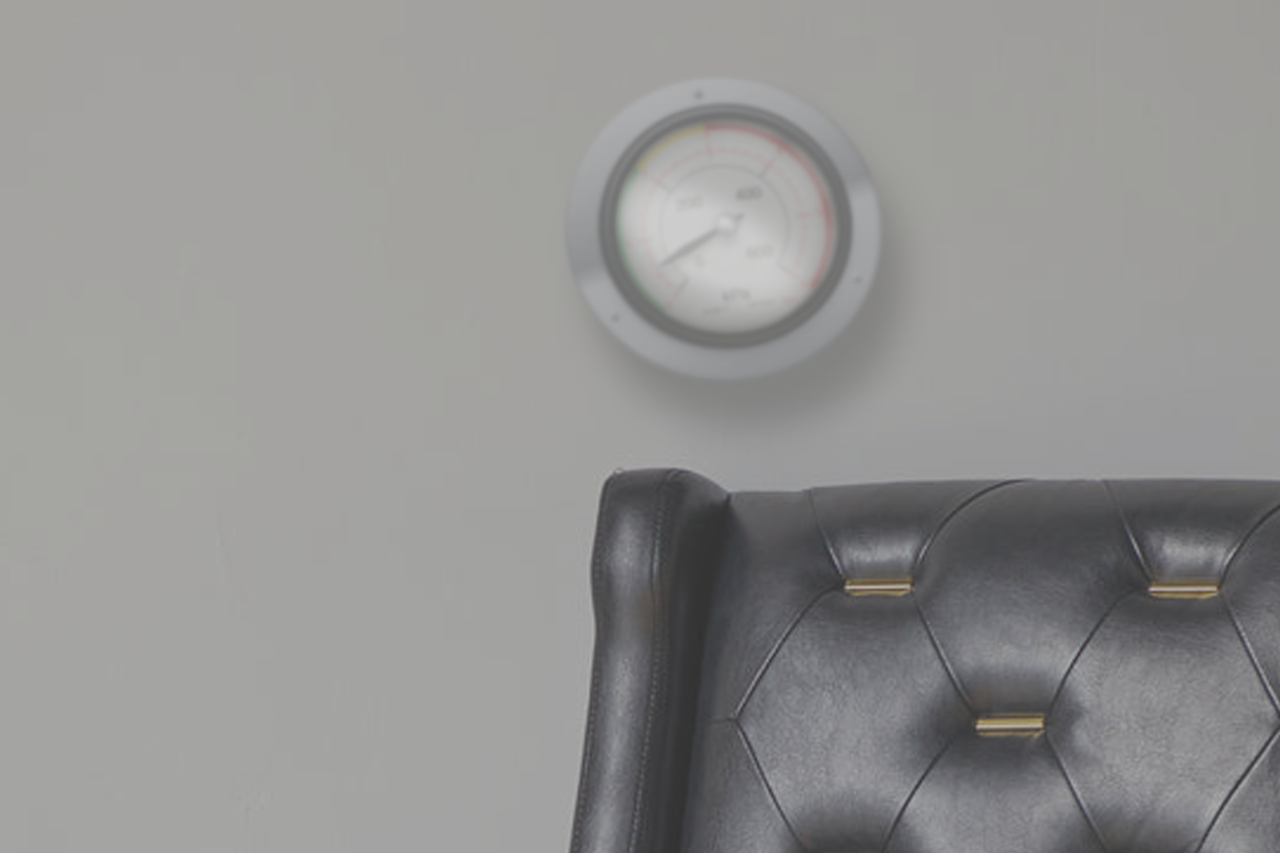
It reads 50 kPa
